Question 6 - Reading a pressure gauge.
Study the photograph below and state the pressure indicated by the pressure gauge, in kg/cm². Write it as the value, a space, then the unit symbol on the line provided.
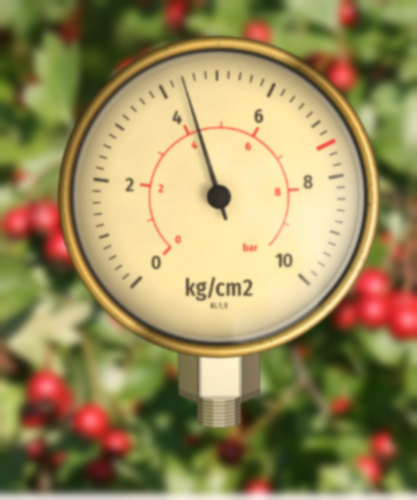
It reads 4.4 kg/cm²
